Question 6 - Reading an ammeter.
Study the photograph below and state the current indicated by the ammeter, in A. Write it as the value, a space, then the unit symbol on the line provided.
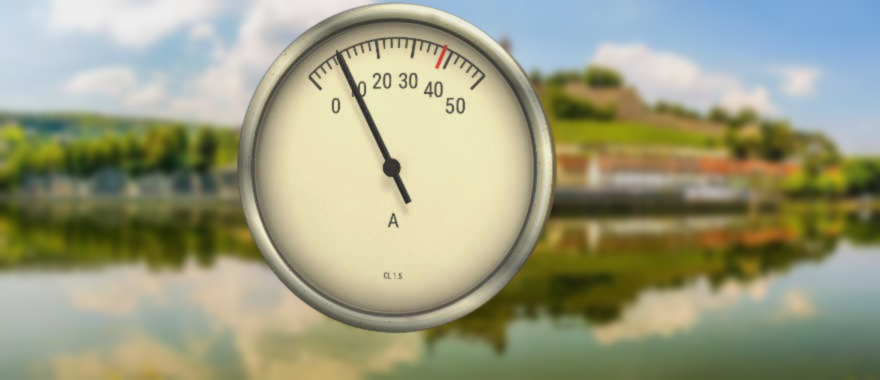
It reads 10 A
